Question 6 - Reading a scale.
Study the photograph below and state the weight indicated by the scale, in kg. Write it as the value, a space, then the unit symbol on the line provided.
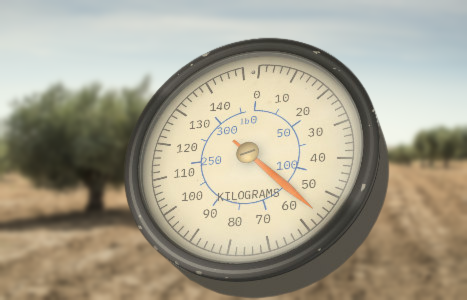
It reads 56 kg
